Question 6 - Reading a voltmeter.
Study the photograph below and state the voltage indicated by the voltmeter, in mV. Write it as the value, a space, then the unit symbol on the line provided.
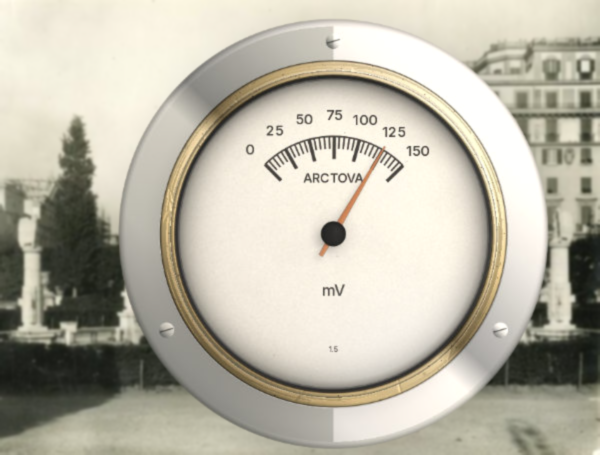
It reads 125 mV
